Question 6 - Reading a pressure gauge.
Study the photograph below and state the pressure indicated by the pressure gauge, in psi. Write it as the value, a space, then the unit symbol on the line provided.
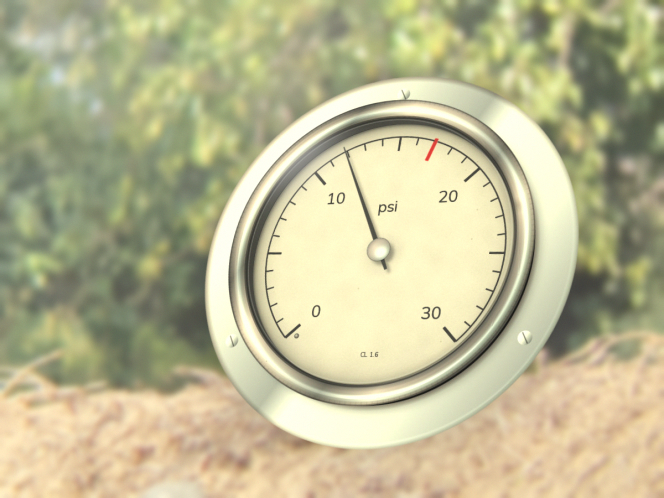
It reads 12 psi
